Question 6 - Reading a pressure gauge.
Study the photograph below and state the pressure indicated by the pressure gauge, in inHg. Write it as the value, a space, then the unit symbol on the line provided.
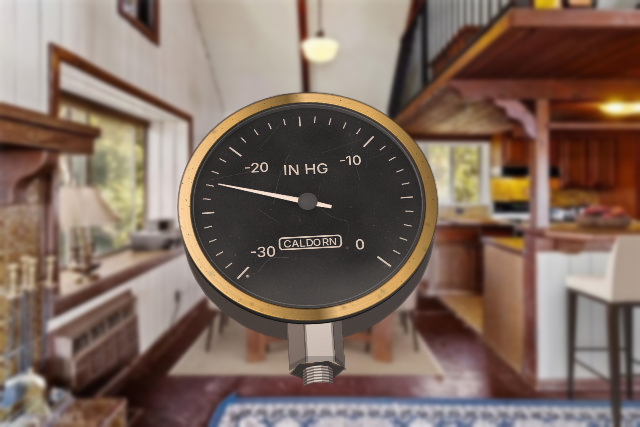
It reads -23 inHg
